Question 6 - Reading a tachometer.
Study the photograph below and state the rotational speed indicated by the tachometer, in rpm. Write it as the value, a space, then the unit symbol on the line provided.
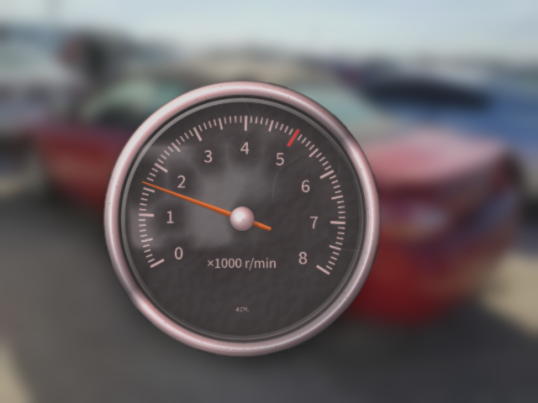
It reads 1600 rpm
